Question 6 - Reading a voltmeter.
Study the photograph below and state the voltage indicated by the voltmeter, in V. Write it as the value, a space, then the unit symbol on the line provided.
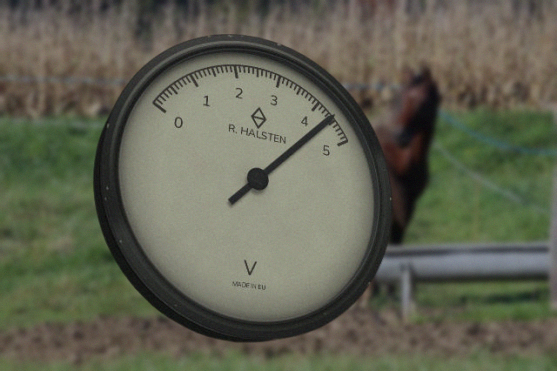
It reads 4.4 V
